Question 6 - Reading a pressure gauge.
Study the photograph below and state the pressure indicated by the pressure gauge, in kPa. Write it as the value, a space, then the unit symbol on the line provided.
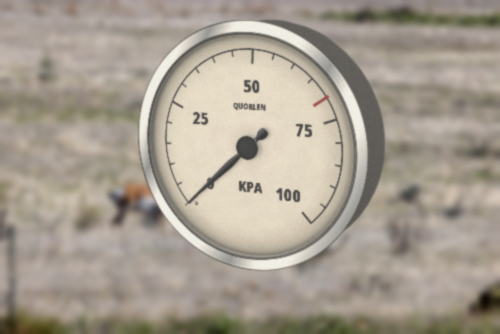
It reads 0 kPa
